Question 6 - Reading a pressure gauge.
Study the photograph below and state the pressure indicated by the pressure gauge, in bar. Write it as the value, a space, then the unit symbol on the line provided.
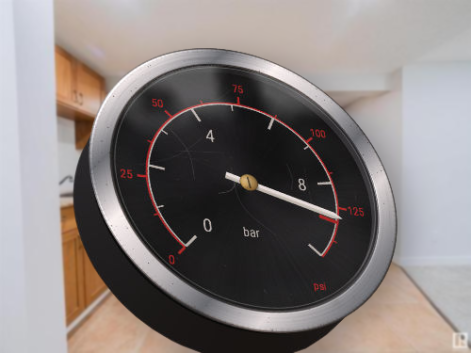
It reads 9 bar
